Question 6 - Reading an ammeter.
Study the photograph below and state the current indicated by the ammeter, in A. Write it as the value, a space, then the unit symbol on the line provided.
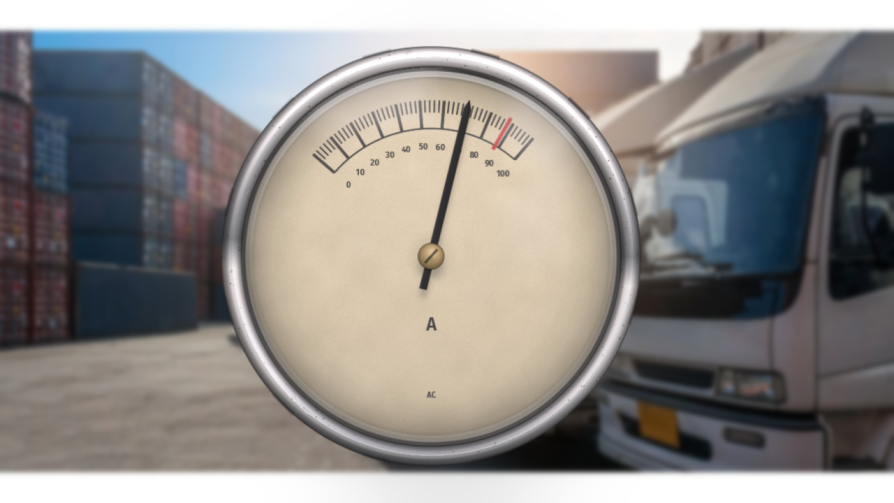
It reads 70 A
